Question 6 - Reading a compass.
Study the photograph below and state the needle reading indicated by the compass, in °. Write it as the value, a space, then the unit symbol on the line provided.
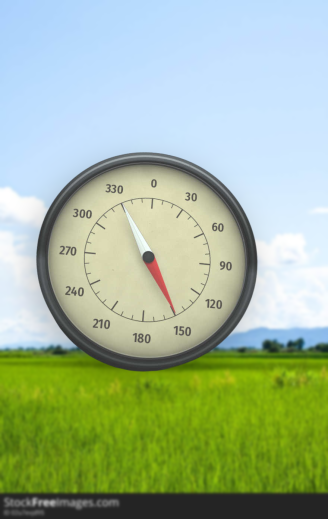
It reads 150 °
